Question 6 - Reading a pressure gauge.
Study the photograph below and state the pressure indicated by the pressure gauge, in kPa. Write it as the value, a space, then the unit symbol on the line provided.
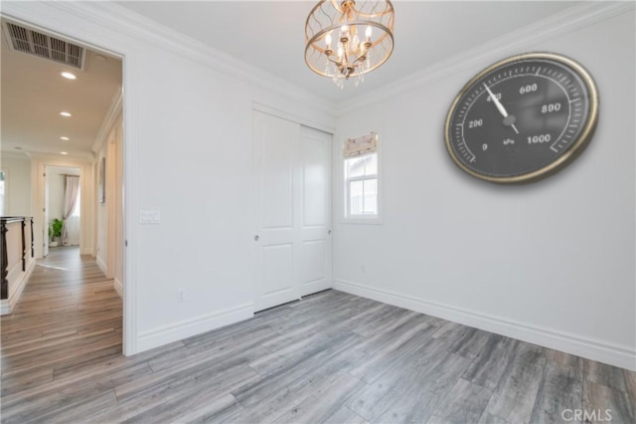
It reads 400 kPa
